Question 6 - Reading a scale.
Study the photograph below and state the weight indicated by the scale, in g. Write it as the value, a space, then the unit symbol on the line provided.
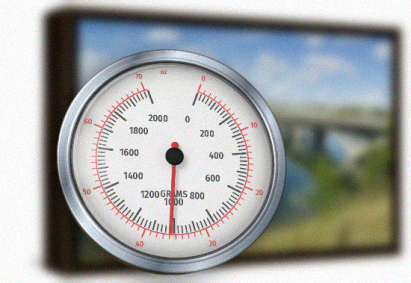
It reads 1020 g
